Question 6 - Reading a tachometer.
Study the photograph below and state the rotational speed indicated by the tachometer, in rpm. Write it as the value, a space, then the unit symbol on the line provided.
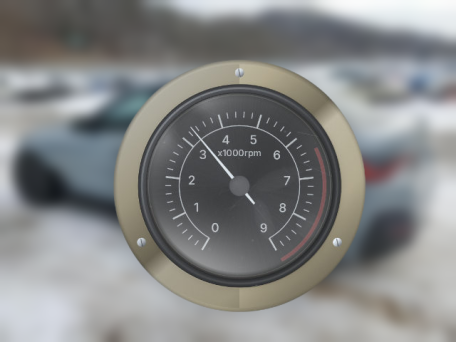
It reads 3300 rpm
